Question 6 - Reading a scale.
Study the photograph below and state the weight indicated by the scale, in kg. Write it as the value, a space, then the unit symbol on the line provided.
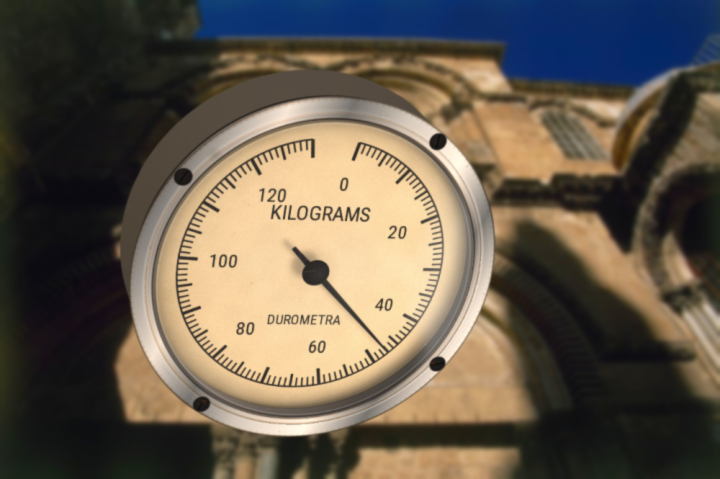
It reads 47 kg
